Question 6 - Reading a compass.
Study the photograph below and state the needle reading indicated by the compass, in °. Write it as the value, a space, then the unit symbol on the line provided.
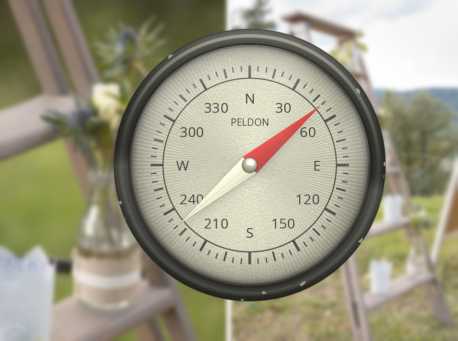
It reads 50 °
